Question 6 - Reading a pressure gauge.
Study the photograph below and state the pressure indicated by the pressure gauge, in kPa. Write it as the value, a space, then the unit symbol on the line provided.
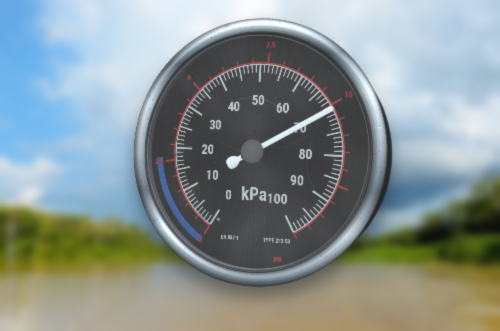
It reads 70 kPa
